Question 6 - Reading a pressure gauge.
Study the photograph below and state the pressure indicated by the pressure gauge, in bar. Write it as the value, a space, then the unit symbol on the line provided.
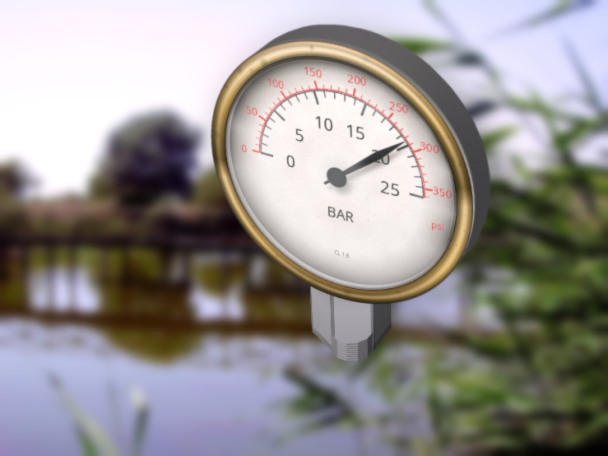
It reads 19.5 bar
